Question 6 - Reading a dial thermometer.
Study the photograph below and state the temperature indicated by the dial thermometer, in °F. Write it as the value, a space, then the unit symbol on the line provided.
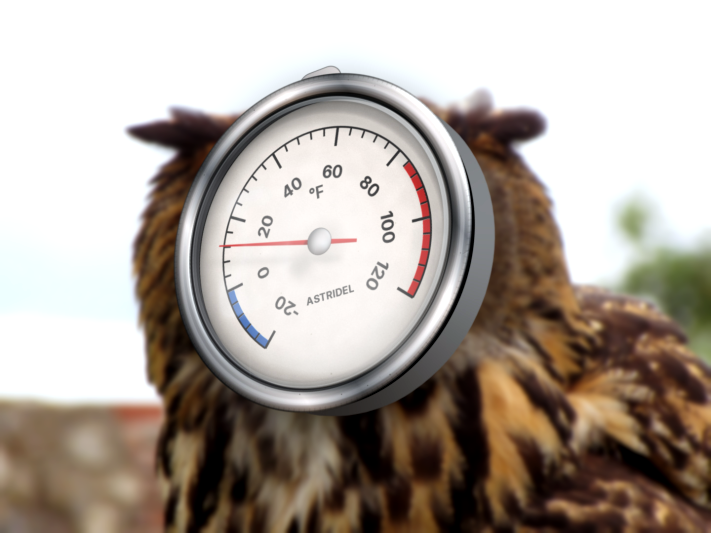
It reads 12 °F
